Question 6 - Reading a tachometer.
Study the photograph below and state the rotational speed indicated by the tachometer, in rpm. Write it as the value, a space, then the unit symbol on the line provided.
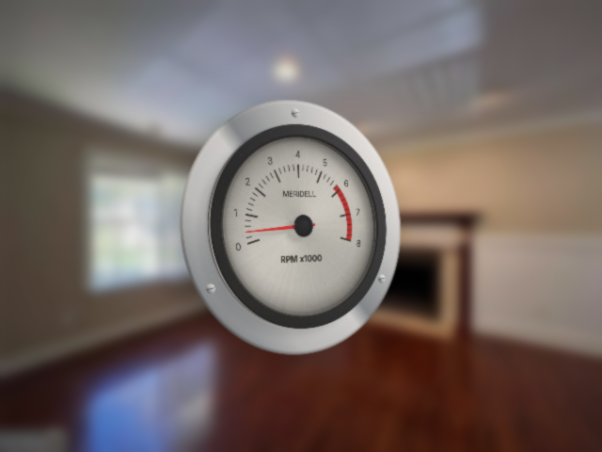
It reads 400 rpm
